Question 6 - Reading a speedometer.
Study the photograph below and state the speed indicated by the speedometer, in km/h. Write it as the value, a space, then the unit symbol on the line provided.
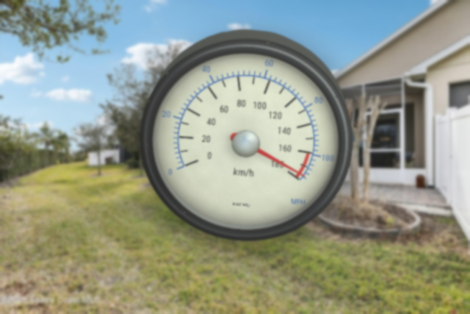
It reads 175 km/h
